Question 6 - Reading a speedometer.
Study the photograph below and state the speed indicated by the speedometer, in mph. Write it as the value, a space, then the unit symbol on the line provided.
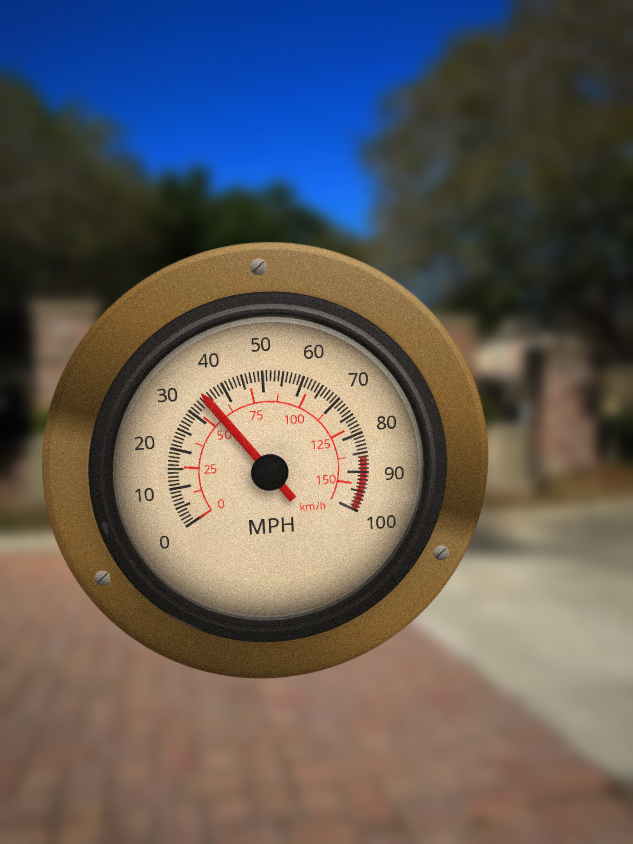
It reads 35 mph
